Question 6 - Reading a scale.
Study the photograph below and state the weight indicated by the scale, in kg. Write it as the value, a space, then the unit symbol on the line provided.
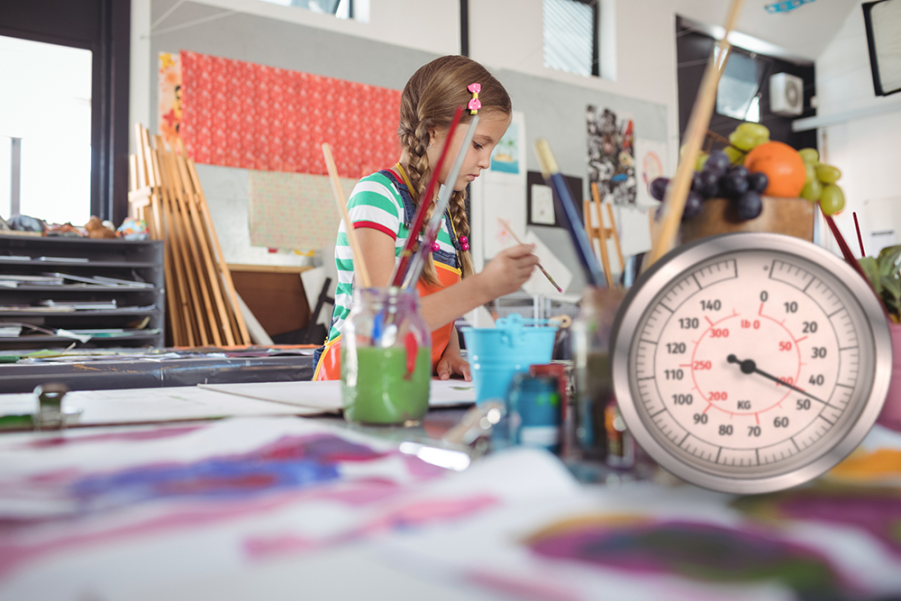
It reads 46 kg
